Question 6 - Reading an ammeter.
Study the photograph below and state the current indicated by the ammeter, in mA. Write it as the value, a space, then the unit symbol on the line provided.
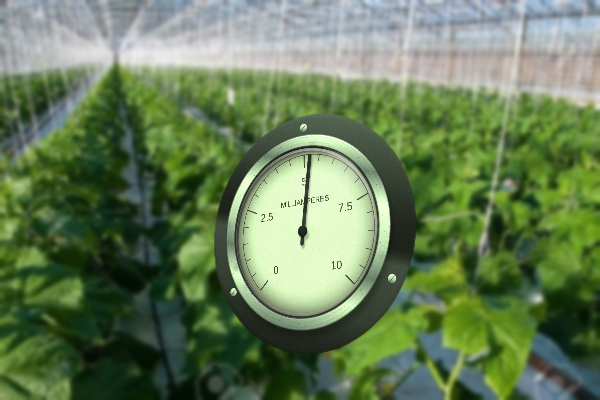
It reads 5.25 mA
